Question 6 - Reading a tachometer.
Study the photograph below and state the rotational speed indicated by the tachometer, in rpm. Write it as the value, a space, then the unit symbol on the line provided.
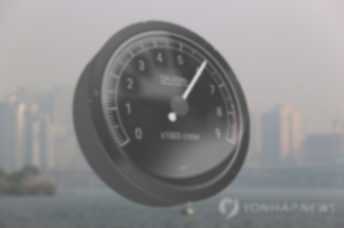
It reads 6000 rpm
